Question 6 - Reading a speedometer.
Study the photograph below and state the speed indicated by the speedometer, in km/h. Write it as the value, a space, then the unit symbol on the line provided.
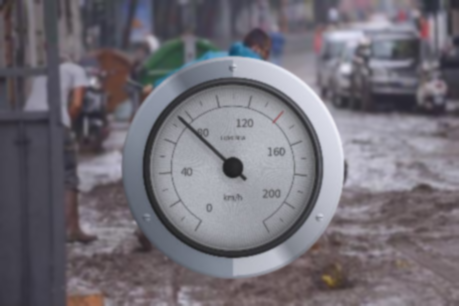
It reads 75 km/h
